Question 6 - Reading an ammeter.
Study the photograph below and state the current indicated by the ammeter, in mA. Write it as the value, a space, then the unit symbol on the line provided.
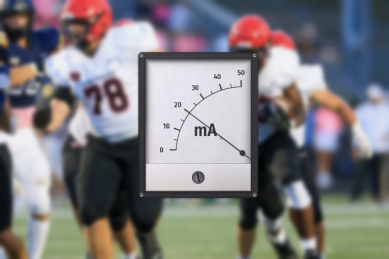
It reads 20 mA
